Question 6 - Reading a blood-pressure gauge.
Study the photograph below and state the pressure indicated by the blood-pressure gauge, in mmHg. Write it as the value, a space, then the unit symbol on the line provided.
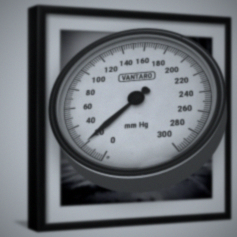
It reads 20 mmHg
